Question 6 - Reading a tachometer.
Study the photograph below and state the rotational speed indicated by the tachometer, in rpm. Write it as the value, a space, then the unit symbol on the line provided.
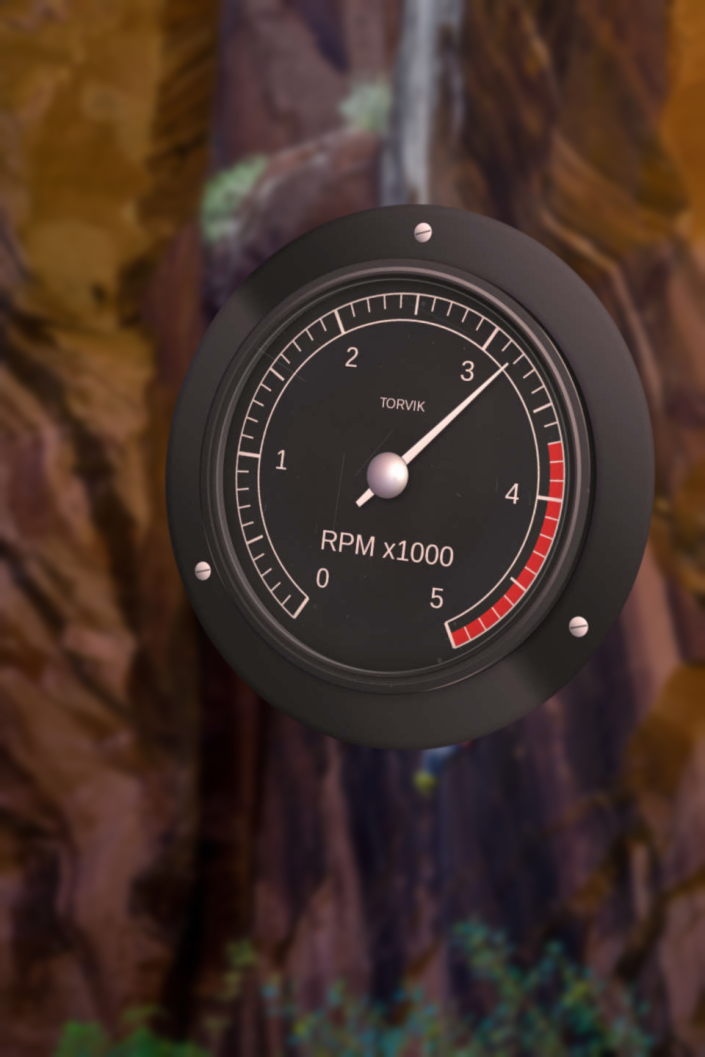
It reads 3200 rpm
